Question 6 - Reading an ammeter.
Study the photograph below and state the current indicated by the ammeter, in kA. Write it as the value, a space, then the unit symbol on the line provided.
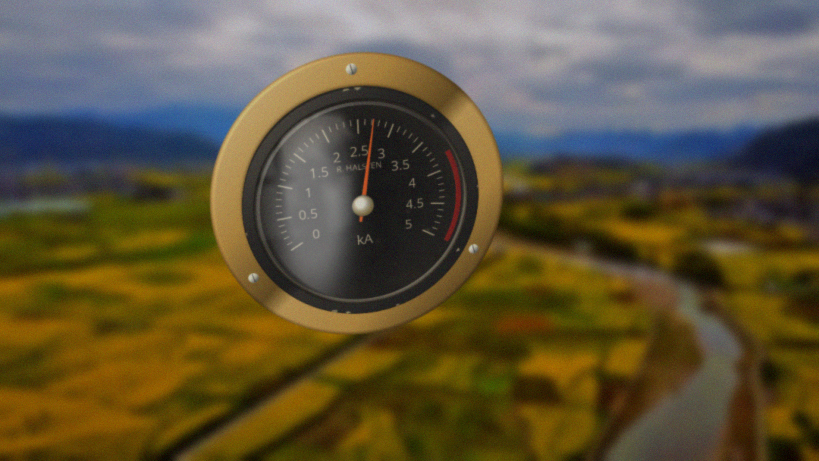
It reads 2.7 kA
